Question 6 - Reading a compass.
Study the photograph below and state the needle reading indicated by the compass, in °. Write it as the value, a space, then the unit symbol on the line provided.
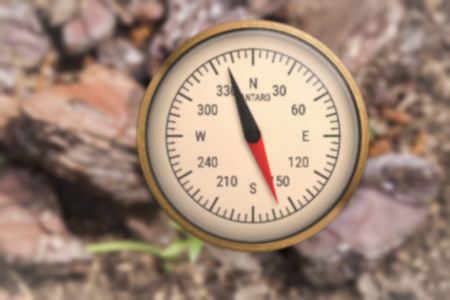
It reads 160 °
